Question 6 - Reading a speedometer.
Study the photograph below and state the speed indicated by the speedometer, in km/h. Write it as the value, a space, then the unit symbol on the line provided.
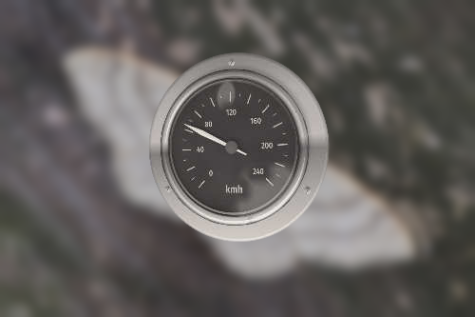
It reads 65 km/h
